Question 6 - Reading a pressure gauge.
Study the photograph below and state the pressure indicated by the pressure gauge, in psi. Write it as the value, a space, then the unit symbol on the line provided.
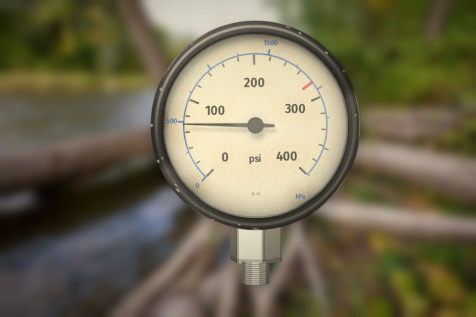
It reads 70 psi
